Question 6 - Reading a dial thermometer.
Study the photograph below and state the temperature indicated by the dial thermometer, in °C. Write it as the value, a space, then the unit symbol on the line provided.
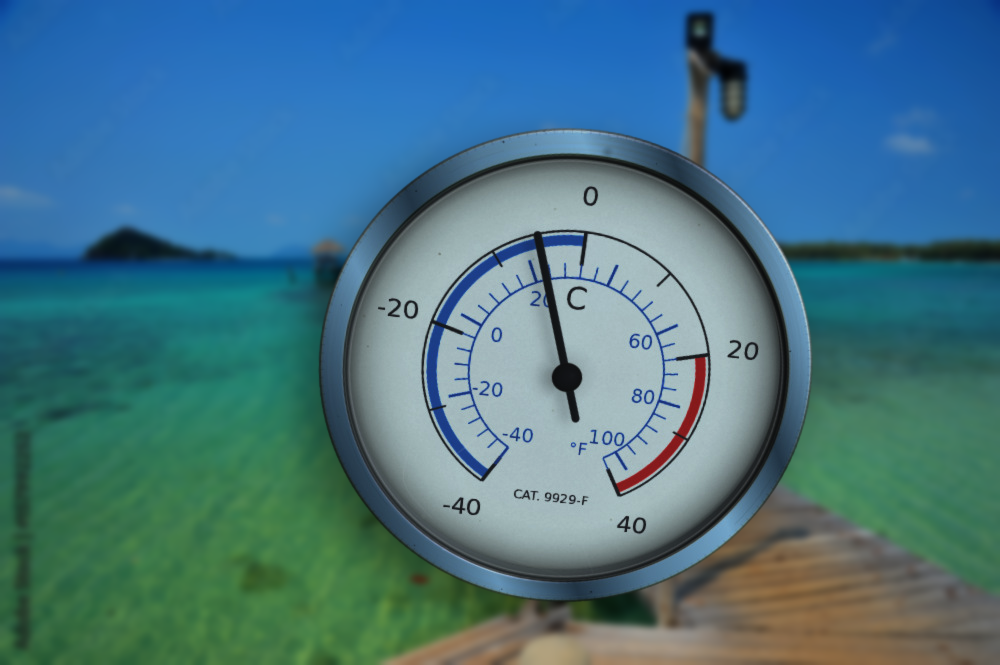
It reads -5 °C
